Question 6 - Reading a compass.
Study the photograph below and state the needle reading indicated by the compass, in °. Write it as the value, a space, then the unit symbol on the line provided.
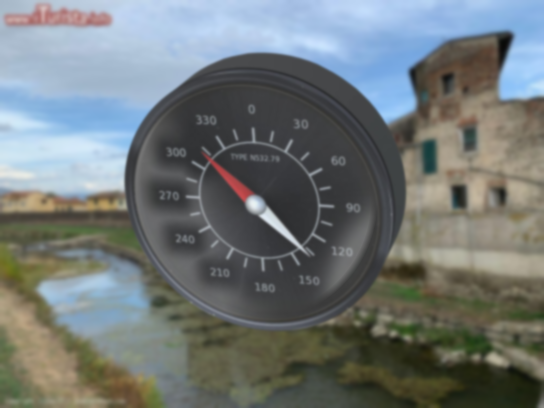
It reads 315 °
